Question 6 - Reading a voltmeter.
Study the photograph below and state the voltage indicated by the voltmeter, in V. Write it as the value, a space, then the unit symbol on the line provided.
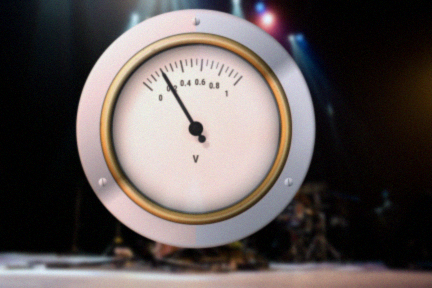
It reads 0.2 V
